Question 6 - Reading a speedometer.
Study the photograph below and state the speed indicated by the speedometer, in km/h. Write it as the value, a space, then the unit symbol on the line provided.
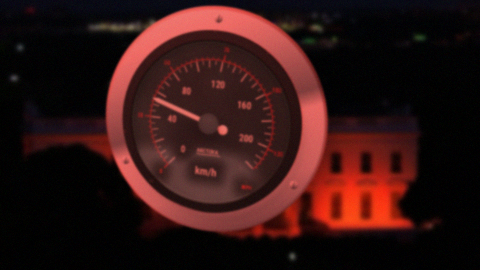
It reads 55 km/h
